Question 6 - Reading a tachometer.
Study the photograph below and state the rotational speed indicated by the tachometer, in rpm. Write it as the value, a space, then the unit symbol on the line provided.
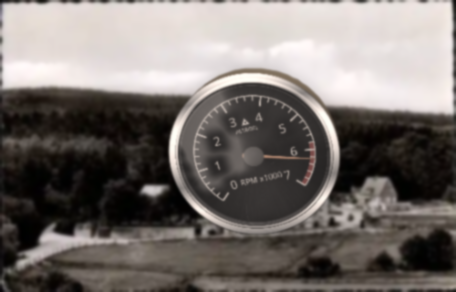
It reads 6200 rpm
